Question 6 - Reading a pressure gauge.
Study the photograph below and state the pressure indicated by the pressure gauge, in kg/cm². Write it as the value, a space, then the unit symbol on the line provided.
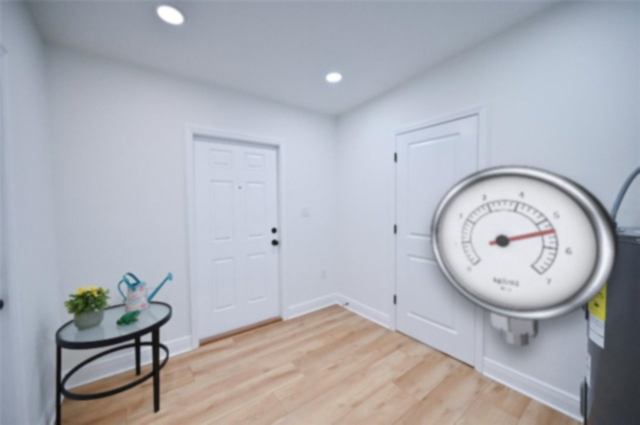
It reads 5.4 kg/cm²
